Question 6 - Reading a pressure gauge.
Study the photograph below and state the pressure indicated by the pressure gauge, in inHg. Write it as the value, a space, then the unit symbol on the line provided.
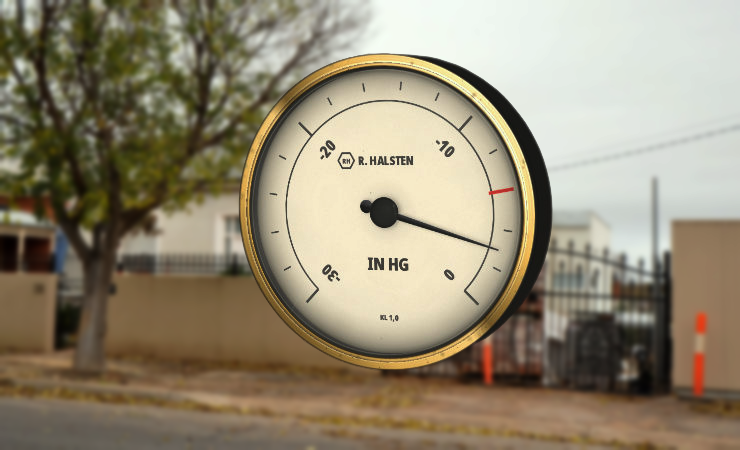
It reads -3 inHg
